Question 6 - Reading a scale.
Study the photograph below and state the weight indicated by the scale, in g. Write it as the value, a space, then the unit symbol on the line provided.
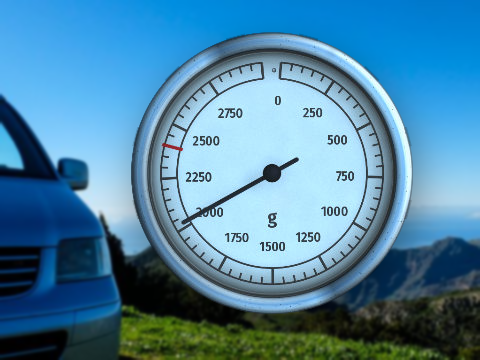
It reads 2025 g
